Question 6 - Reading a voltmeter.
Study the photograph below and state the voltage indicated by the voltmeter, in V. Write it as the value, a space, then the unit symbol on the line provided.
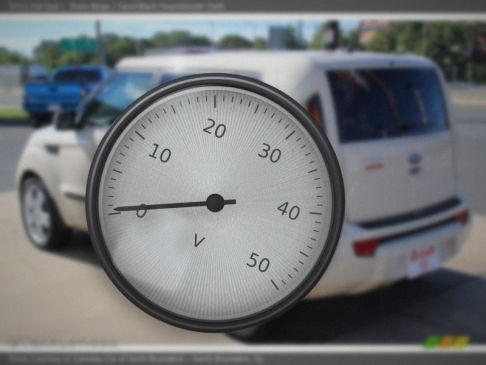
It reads 0.5 V
